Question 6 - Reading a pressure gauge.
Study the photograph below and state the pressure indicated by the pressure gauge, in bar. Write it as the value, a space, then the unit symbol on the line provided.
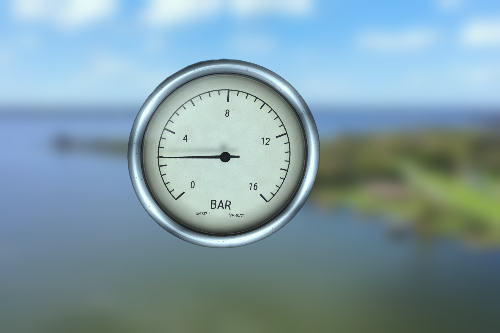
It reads 2.5 bar
